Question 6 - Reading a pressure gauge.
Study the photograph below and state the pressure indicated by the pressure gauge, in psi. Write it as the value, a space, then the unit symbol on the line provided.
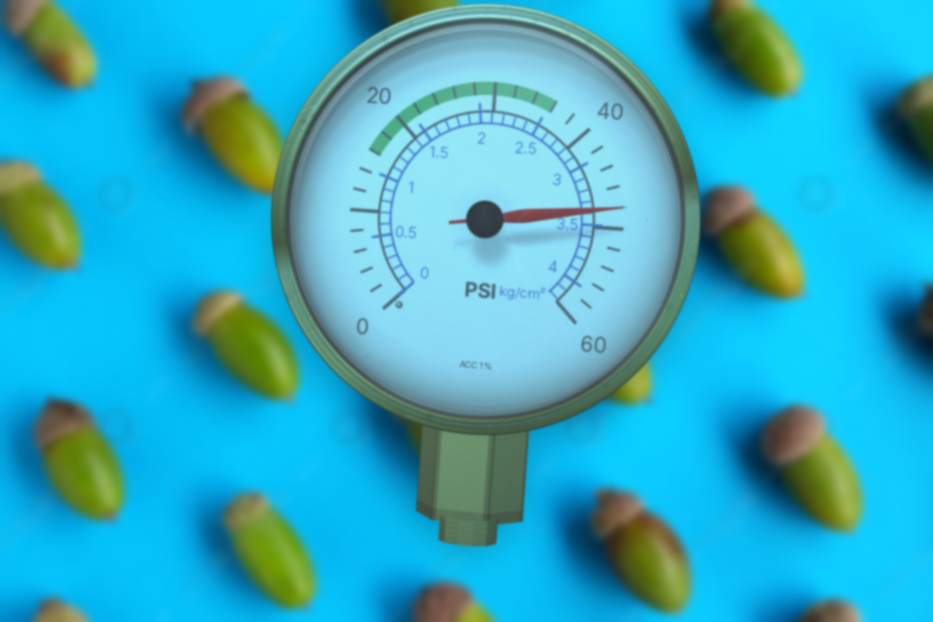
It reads 48 psi
